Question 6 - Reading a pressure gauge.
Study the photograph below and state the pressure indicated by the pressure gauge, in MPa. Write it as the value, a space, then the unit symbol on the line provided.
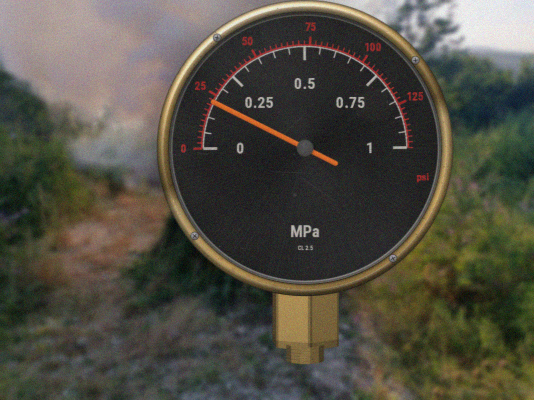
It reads 0.15 MPa
